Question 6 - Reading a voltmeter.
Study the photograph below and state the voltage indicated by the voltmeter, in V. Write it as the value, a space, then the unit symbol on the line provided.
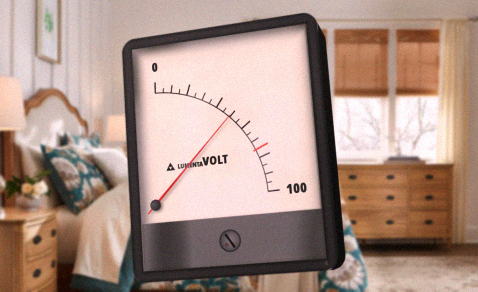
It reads 50 V
